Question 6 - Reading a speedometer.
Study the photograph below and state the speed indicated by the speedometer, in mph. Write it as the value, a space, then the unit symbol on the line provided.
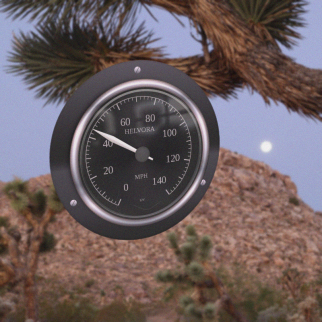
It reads 44 mph
